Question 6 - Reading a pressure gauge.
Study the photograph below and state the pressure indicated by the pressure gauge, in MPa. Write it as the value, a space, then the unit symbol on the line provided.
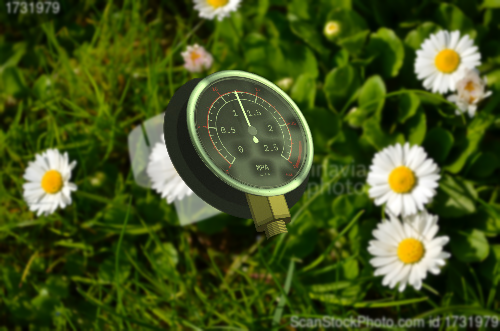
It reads 1.2 MPa
